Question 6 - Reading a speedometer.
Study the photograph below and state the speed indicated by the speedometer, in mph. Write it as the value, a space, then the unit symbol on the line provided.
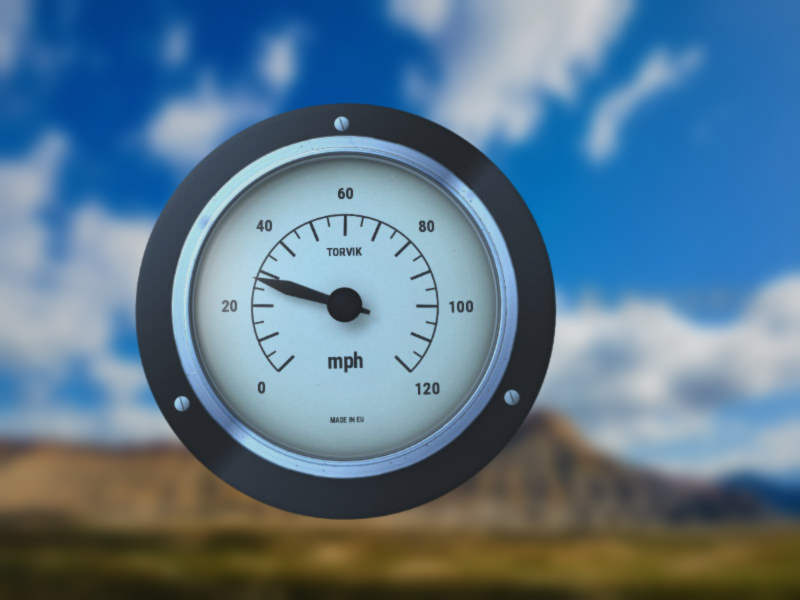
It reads 27.5 mph
